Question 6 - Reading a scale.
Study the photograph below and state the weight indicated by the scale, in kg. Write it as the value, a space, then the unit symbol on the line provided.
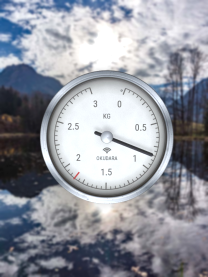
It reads 0.85 kg
